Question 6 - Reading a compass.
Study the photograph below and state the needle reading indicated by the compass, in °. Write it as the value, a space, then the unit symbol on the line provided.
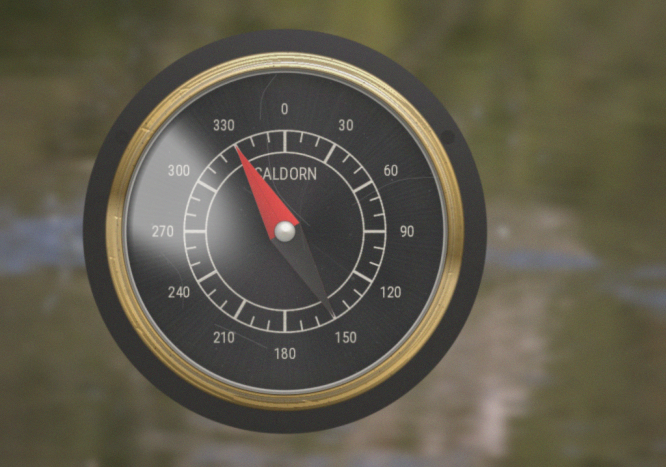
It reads 330 °
